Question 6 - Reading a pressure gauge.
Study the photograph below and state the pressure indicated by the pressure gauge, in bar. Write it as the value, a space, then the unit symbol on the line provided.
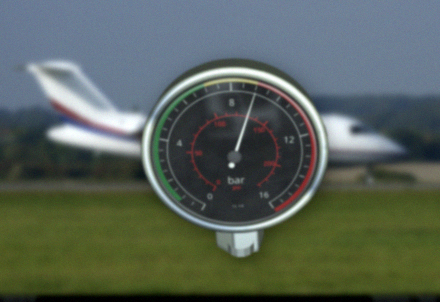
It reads 9 bar
